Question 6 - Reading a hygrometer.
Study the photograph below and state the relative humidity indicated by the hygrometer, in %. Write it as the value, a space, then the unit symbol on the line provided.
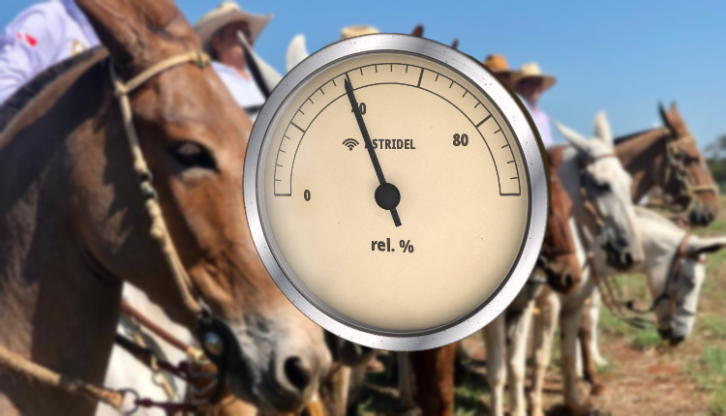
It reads 40 %
